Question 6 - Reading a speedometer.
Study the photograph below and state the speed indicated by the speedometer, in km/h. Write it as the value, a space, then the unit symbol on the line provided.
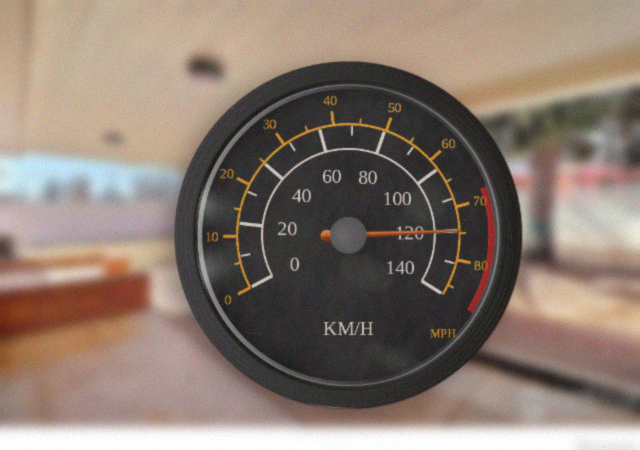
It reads 120 km/h
